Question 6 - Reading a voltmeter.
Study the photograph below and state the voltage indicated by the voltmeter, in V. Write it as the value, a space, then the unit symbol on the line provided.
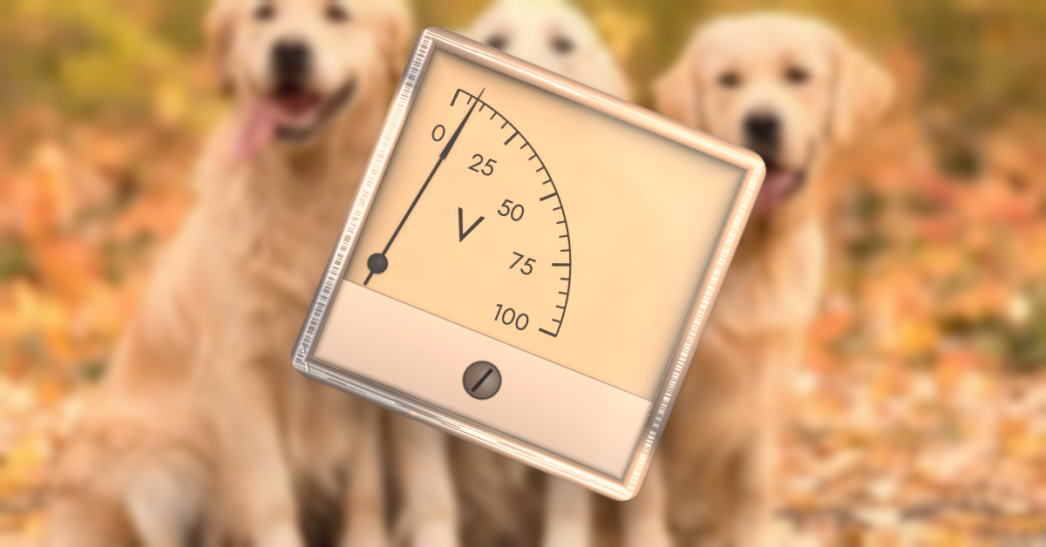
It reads 7.5 V
